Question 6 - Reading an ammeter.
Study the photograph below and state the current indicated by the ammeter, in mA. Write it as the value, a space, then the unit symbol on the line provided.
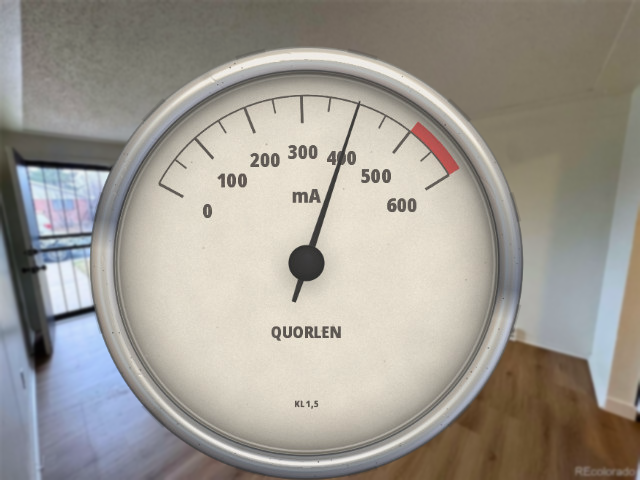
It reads 400 mA
